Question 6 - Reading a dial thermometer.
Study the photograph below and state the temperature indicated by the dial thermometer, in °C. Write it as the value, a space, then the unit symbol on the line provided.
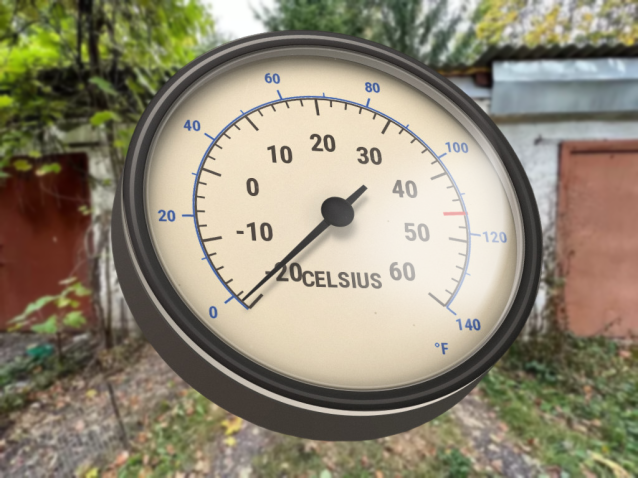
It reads -19 °C
